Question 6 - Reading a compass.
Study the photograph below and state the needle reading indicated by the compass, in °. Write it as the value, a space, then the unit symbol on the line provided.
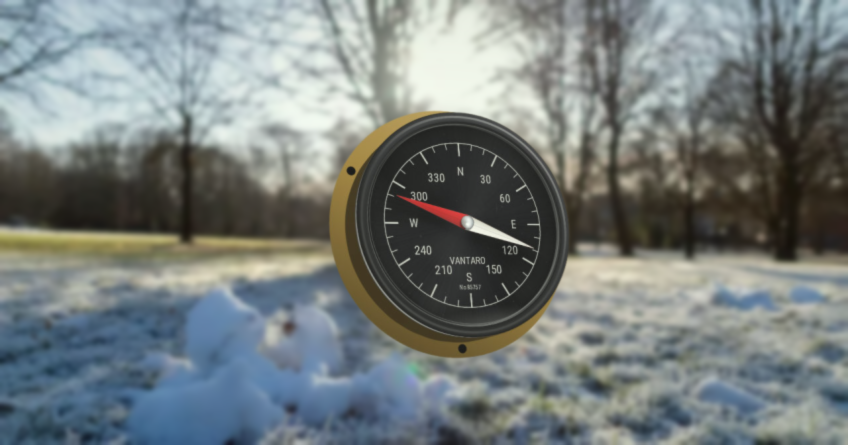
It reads 290 °
